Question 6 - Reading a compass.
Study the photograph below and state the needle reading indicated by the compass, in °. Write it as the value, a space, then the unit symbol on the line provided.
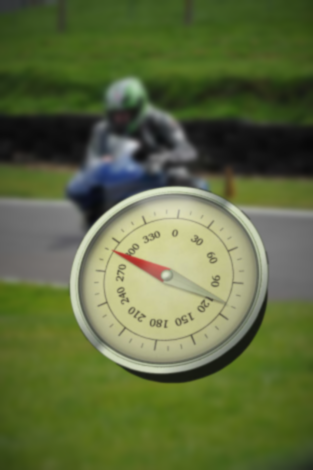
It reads 290 °
